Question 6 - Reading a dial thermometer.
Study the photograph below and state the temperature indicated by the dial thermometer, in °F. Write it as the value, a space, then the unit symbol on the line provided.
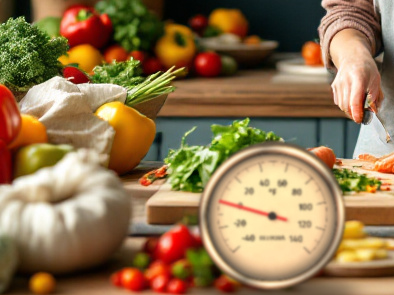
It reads 0 °F
